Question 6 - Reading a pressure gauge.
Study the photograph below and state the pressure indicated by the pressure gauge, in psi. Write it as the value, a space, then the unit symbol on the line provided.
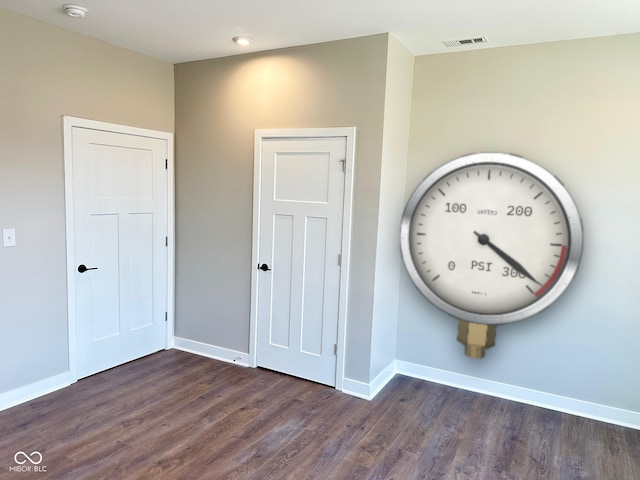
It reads 290 psi
